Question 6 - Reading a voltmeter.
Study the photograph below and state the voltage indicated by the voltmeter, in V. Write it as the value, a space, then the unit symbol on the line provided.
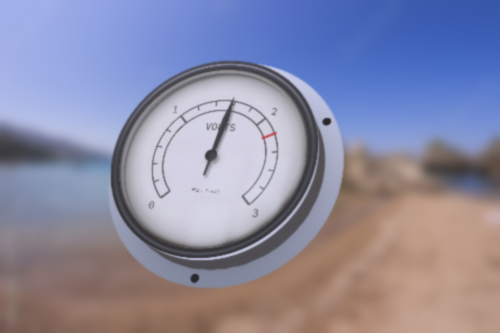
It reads 1.6 V
